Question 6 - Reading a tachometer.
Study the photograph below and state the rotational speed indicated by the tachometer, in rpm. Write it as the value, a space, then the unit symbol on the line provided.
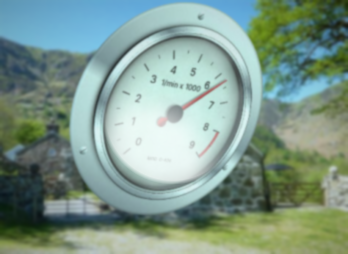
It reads 6250 rpm
